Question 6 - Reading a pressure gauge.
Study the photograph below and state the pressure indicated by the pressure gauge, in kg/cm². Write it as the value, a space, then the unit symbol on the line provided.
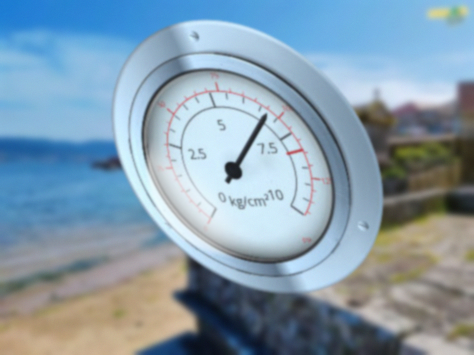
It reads 6.75 kg/cm²
